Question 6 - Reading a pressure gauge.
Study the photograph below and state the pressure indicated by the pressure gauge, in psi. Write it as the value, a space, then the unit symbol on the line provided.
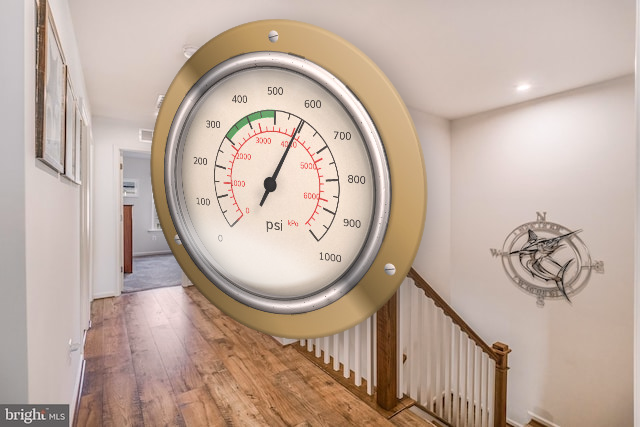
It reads 600 psi
